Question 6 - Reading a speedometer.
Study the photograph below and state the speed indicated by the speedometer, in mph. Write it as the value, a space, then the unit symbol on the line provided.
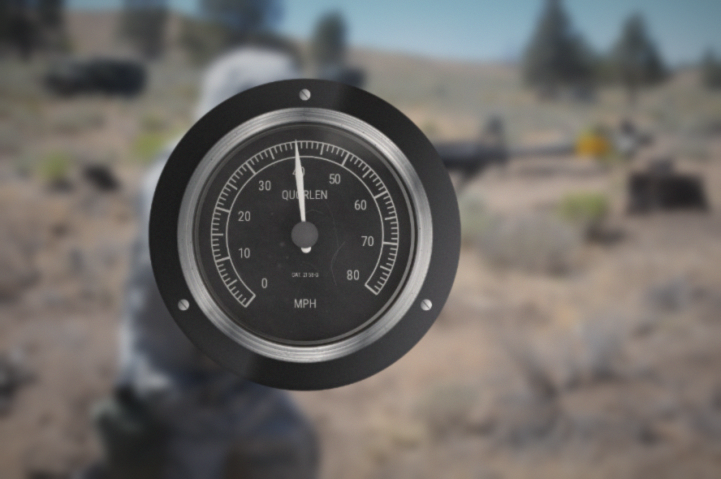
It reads 40 mph
